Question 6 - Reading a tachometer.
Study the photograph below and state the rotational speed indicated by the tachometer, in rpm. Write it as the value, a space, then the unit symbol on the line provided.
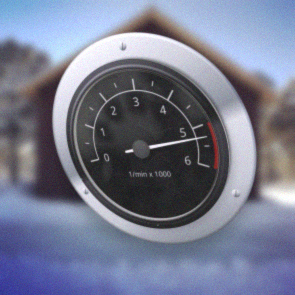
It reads 5250 rpm
